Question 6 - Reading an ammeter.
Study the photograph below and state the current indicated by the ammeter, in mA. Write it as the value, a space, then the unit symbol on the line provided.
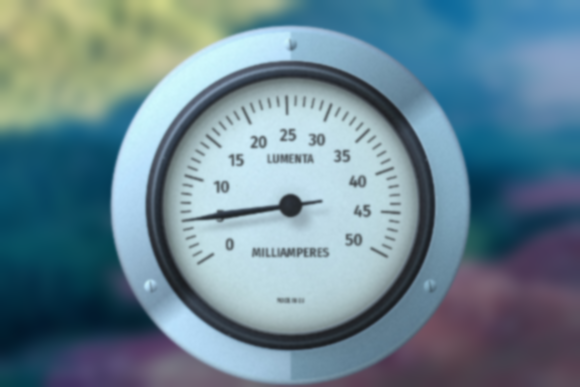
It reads 5 mA
